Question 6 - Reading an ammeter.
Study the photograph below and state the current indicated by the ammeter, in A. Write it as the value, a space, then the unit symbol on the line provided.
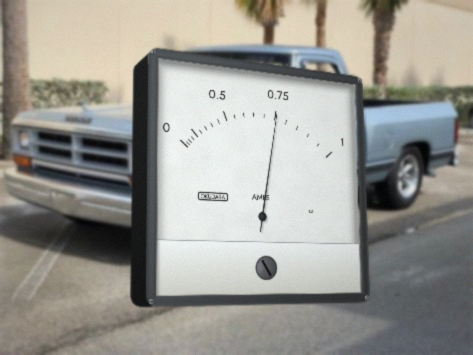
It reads 0.75 A
